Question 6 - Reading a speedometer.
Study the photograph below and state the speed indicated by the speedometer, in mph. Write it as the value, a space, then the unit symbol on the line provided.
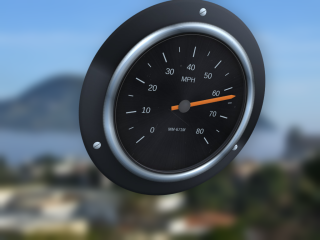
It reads 62.5 mph
